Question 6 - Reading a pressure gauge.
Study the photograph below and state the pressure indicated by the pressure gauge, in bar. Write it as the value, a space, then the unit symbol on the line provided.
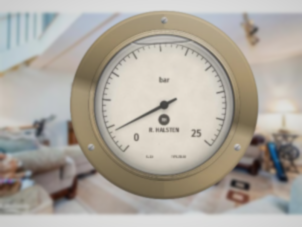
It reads 2 bar
